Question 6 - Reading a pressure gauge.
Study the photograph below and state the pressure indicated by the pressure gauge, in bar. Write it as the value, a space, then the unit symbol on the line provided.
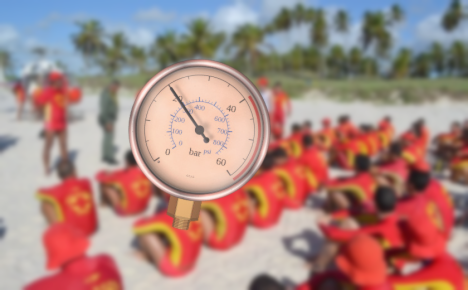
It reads 20 bar
